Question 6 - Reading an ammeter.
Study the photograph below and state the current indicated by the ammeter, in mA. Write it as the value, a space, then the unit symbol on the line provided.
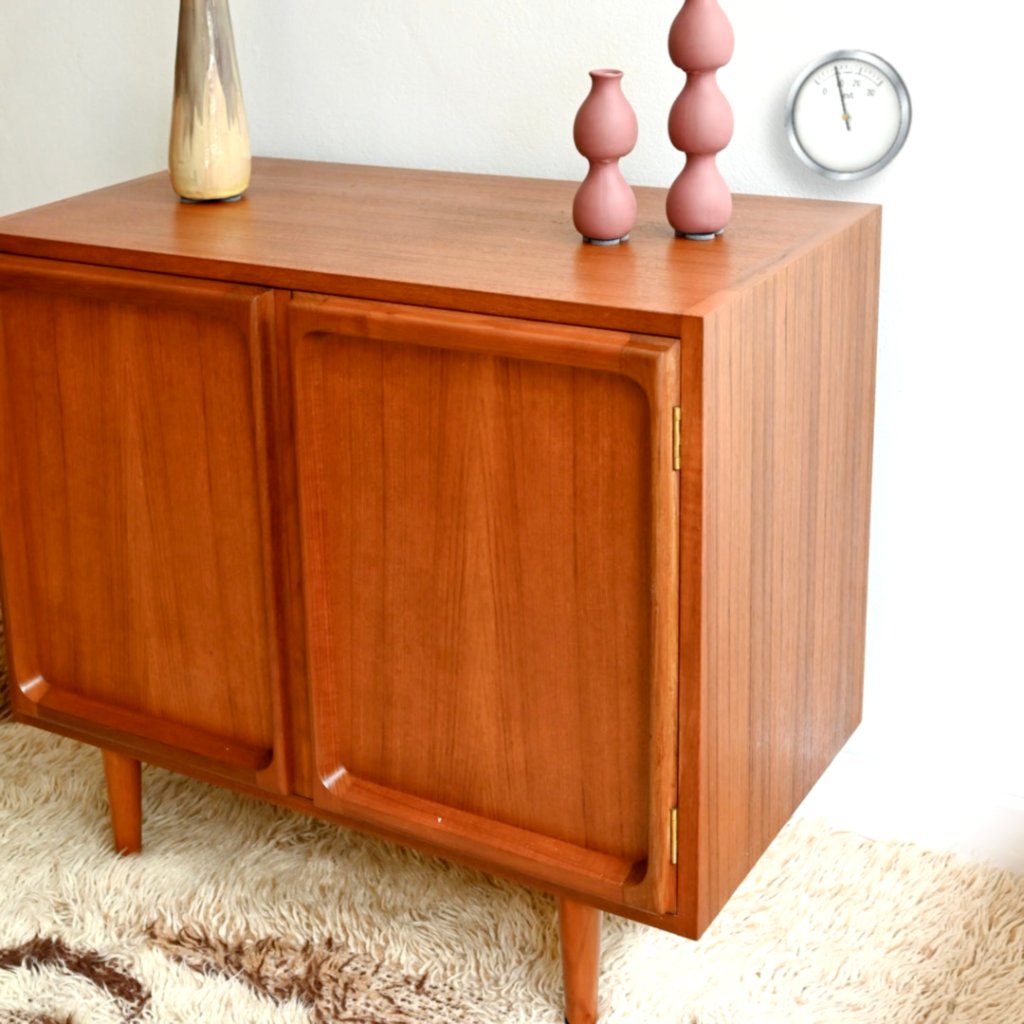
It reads 10 mA
